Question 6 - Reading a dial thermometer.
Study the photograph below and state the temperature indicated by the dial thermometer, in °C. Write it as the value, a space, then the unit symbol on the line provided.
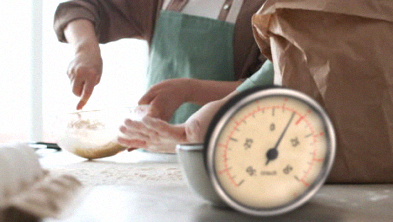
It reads 10 °C
